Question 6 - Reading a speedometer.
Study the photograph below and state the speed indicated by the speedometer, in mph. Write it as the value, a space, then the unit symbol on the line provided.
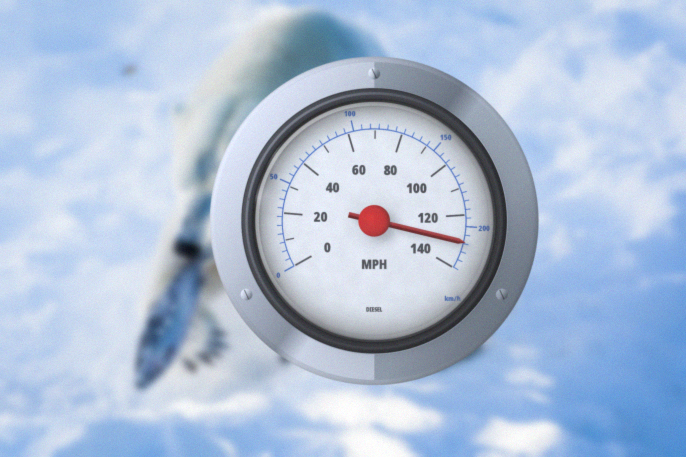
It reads 130 mph
